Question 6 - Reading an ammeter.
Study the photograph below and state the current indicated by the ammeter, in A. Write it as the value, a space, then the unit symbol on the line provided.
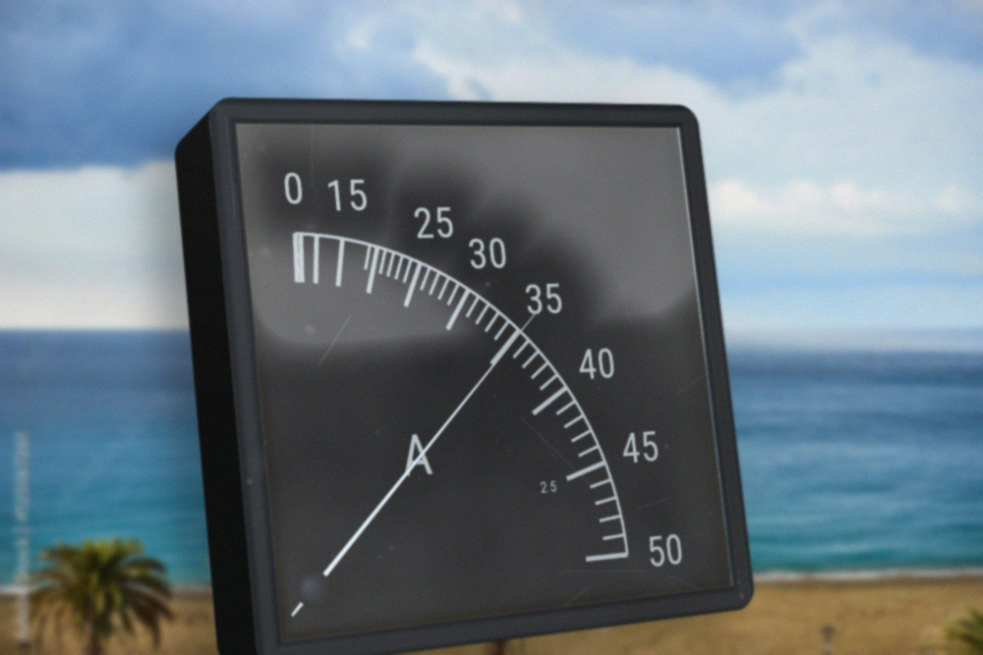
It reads 35 A
